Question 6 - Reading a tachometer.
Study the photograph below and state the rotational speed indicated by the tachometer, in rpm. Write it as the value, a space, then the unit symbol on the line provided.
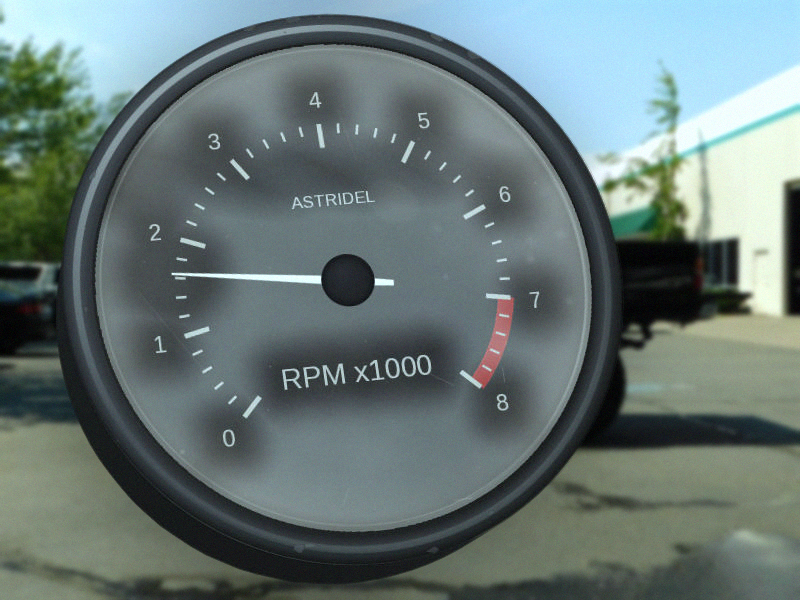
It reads 1600 rpm
